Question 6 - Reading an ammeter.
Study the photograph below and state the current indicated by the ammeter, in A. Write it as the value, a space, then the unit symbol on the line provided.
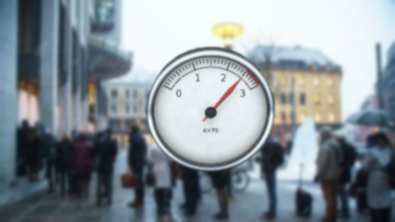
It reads 2.5 A
